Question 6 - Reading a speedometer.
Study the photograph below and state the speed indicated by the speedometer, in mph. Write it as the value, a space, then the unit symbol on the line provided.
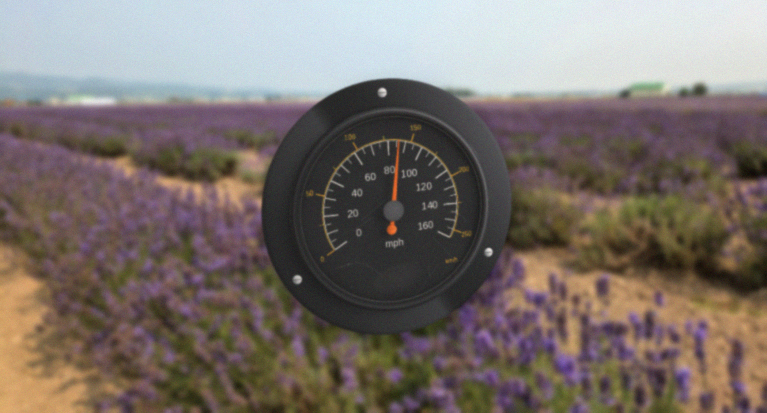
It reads 85 mph
